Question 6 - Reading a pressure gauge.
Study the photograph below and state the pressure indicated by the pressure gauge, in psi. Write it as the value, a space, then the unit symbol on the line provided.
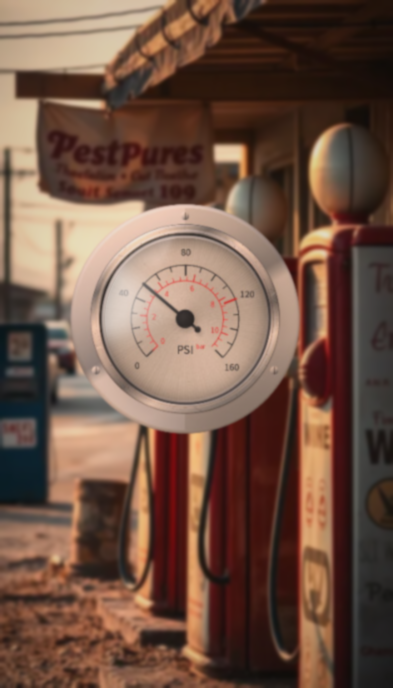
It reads 50 psi
